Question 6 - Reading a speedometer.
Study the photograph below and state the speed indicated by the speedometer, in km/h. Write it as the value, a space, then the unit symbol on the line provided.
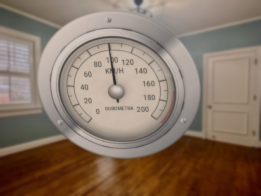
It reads 100 km/h
